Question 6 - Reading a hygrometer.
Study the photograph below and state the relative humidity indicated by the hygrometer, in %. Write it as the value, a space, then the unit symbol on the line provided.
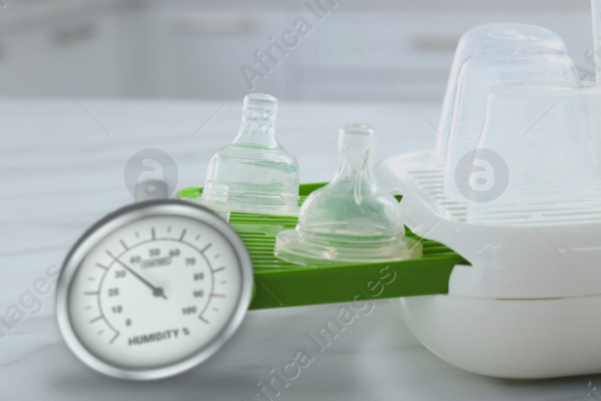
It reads 35 %
